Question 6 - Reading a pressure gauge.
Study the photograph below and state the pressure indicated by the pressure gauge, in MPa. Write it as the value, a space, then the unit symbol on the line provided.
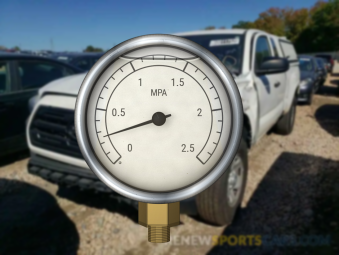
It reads 0.25 MPa
